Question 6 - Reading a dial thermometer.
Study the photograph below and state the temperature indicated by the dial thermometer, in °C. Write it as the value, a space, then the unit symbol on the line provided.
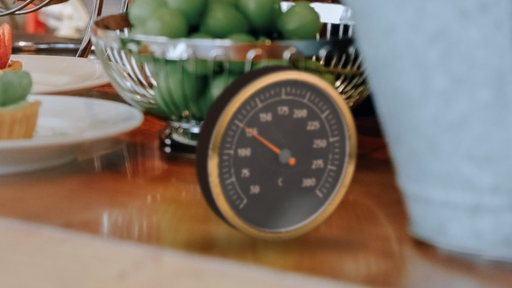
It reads 125 °C
